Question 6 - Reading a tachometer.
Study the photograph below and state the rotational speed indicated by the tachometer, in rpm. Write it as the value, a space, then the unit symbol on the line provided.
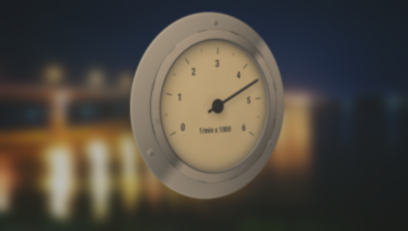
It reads 4500 rpm
